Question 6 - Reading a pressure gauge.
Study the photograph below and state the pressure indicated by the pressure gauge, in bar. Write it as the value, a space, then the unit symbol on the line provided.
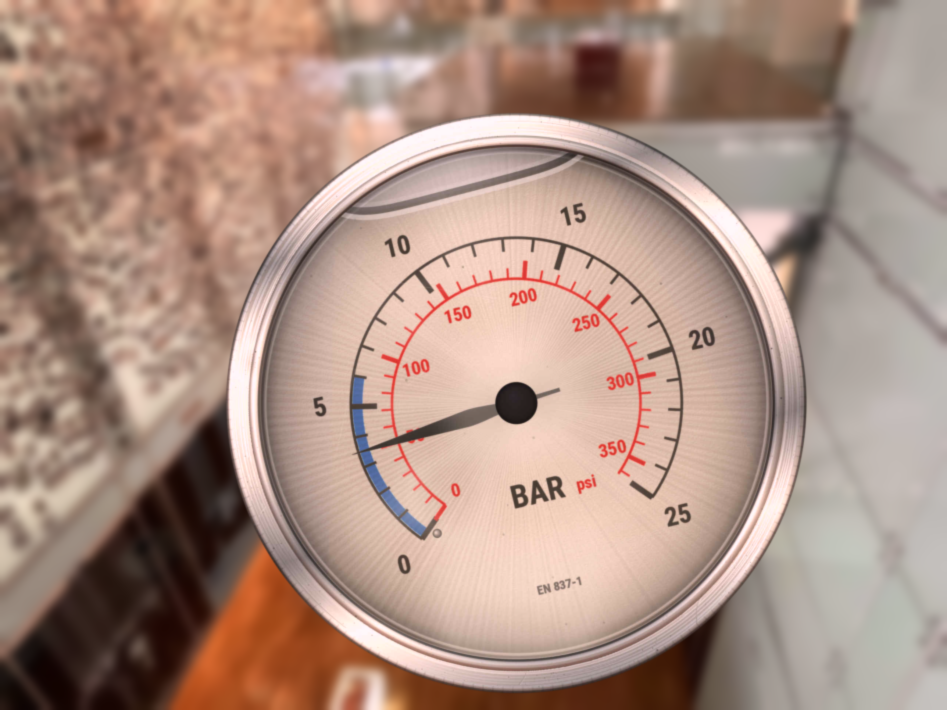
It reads 3.5 bar
